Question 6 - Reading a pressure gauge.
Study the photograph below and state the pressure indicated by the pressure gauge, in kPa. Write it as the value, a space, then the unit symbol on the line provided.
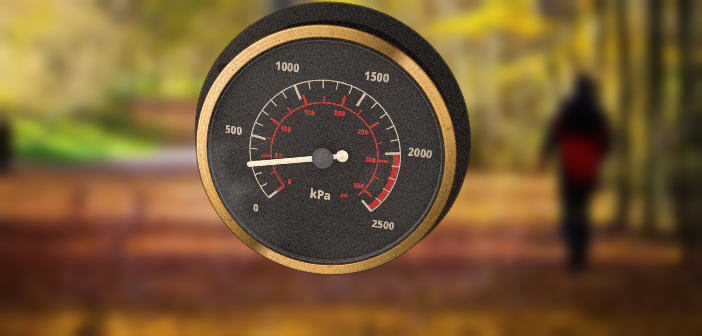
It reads 300 kPa
